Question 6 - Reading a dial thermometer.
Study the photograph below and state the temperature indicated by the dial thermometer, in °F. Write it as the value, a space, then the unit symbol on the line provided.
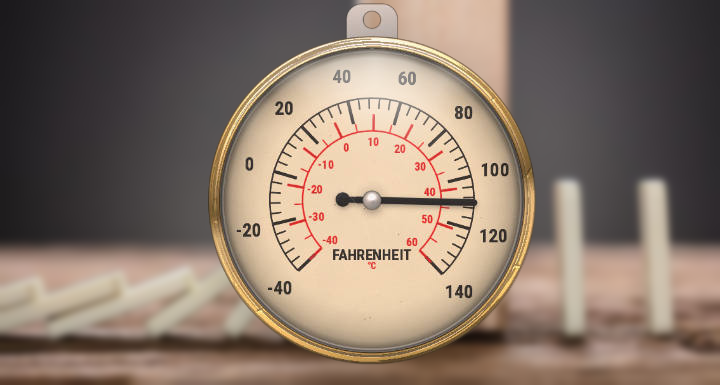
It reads 110 °F
